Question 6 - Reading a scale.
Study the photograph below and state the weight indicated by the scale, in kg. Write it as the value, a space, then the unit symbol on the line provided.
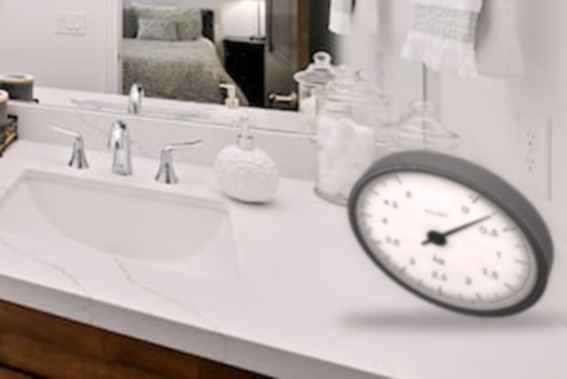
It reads 0.25 kg
